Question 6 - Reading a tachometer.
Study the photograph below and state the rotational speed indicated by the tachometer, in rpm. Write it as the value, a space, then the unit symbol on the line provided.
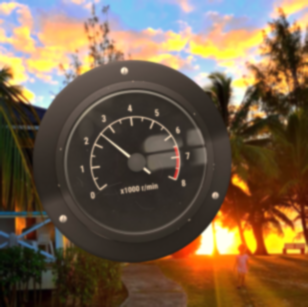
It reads 2500 rpm
